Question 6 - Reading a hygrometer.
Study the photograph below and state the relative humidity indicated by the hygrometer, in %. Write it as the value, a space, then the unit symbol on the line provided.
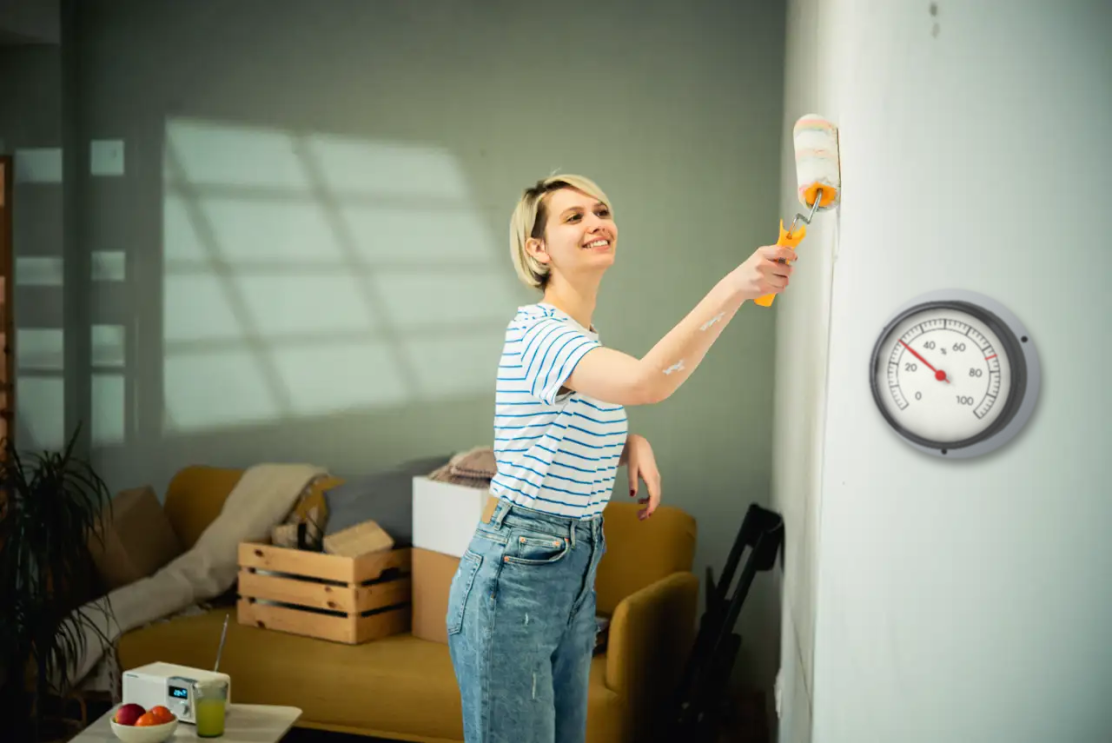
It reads 30 %
